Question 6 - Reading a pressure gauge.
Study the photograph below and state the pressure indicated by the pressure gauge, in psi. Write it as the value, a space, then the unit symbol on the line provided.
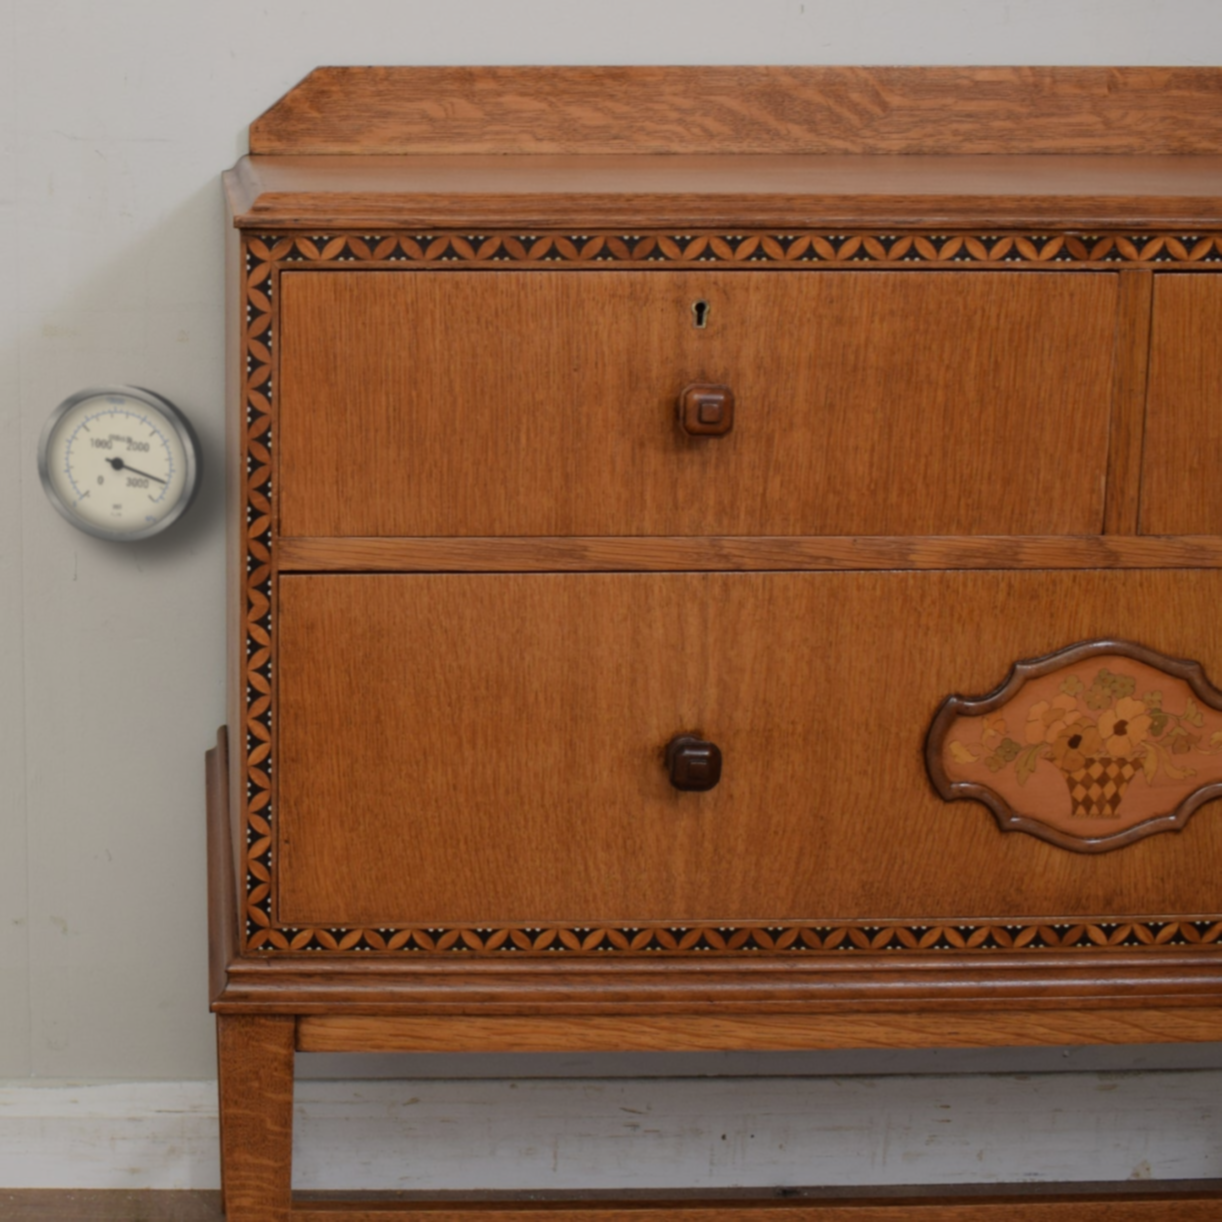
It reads 2700 psi
